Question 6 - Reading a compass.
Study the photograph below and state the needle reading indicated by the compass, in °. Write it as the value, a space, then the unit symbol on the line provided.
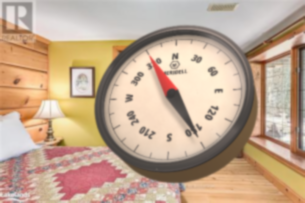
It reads 330 °
